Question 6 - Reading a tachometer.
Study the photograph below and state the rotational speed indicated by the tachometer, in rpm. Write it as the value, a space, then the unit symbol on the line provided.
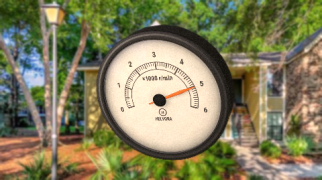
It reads 5000 rpm
